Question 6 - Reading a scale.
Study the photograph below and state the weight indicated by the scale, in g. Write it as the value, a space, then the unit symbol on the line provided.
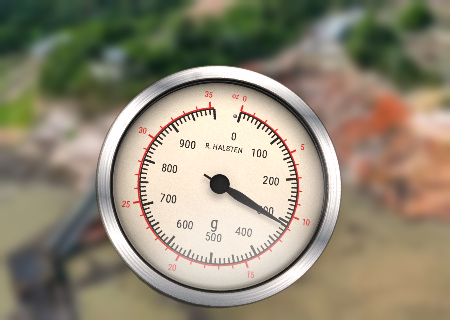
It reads 310 g
